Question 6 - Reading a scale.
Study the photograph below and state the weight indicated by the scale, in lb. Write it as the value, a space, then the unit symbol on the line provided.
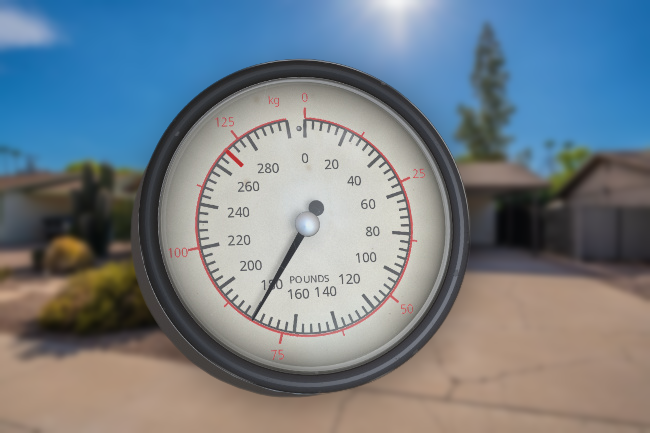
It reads 180 lb
